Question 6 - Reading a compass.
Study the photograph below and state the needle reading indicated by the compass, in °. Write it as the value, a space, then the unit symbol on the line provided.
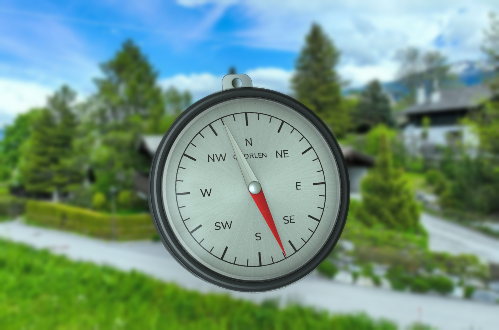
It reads 160 °
